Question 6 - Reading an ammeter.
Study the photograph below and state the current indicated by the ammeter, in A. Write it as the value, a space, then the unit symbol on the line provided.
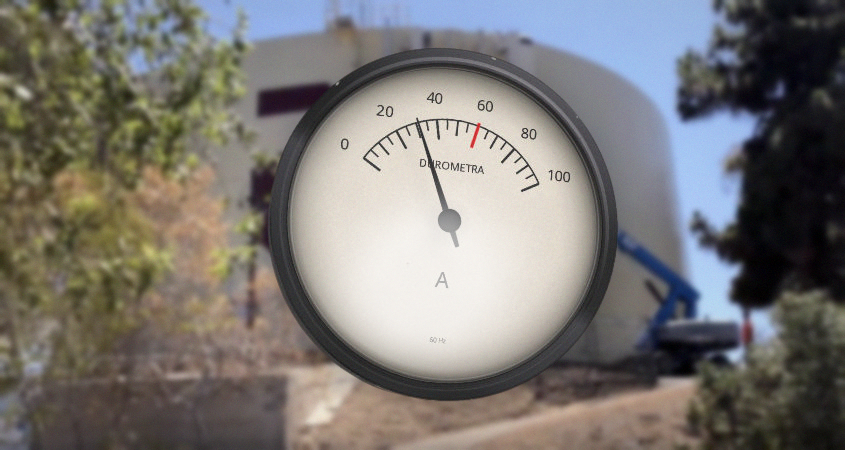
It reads 30 A
